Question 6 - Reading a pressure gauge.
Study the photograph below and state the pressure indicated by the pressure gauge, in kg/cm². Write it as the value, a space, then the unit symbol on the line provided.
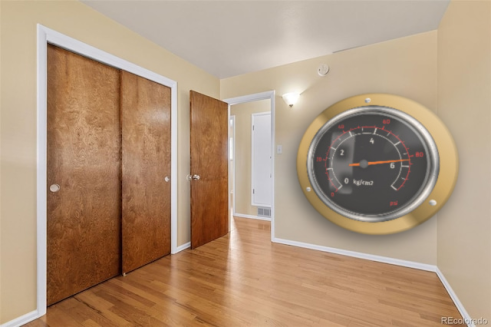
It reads 5.75 kg/cm²
